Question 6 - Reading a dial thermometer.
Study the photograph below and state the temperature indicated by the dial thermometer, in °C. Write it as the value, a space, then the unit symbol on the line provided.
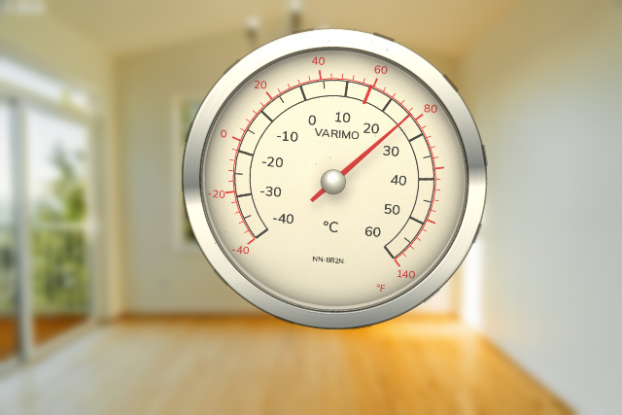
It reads 25 °C
